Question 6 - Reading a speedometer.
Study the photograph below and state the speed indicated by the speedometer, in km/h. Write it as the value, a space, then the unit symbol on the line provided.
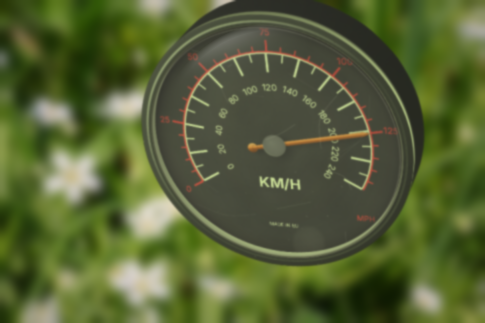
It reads 200 km/h
